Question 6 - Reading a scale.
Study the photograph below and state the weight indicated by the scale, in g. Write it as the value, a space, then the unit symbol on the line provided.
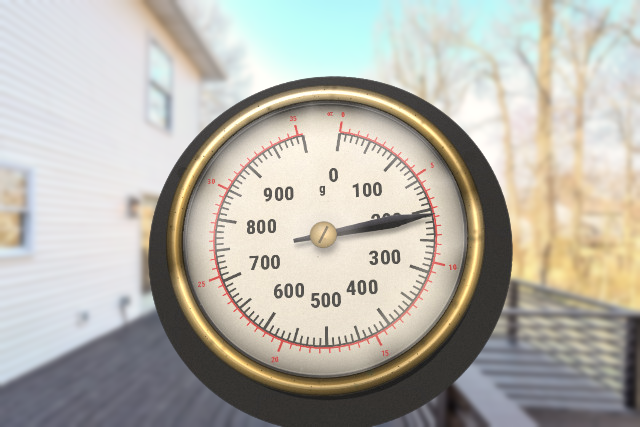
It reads 210 g
